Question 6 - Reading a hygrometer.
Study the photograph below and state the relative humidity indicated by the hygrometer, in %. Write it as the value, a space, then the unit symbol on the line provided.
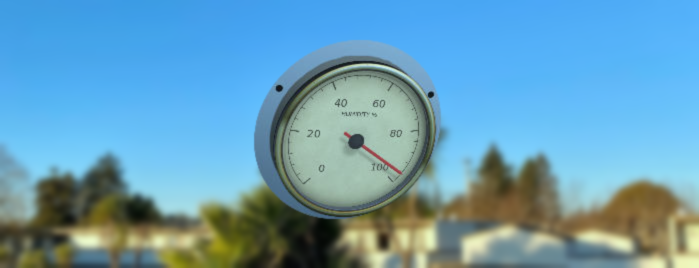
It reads 96 %
